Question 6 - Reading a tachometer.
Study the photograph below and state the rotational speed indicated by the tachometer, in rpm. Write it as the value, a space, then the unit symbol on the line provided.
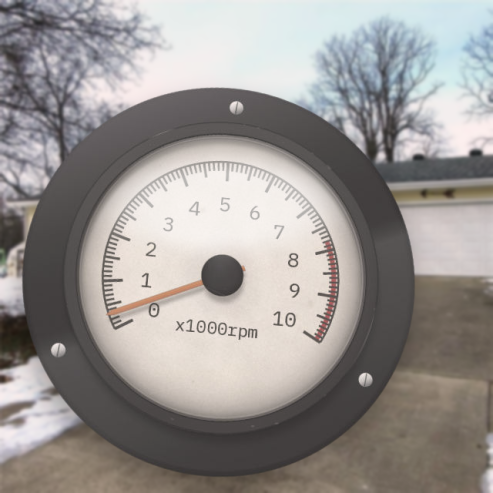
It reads 300 rpm
